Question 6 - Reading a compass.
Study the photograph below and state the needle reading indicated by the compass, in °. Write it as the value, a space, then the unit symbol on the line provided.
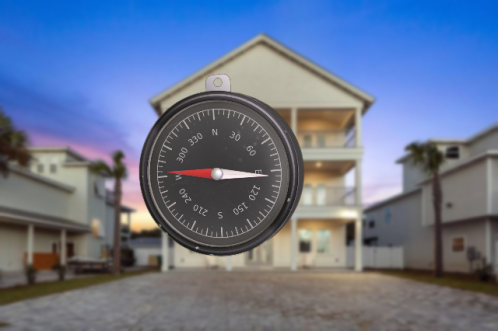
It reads 275 °
